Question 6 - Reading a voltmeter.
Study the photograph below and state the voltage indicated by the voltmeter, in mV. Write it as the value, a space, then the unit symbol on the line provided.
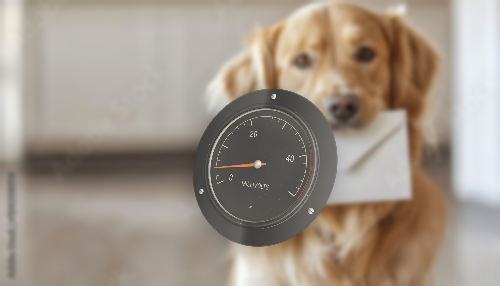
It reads 4 mV
